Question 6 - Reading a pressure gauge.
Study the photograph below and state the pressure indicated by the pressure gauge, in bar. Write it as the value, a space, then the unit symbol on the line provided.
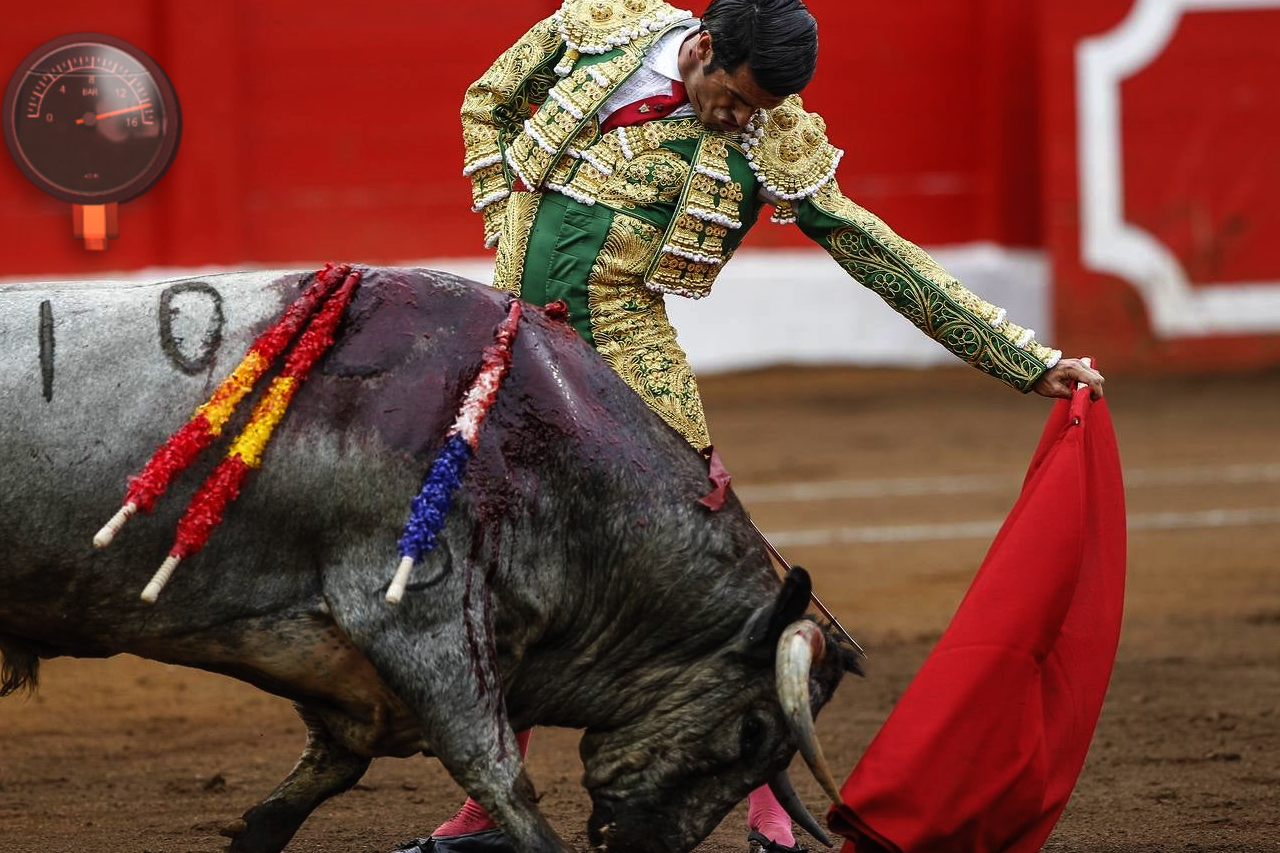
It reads 14.5 bar
